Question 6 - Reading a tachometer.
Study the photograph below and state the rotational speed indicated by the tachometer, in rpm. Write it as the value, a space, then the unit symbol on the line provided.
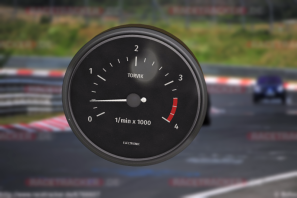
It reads 400 rpm
